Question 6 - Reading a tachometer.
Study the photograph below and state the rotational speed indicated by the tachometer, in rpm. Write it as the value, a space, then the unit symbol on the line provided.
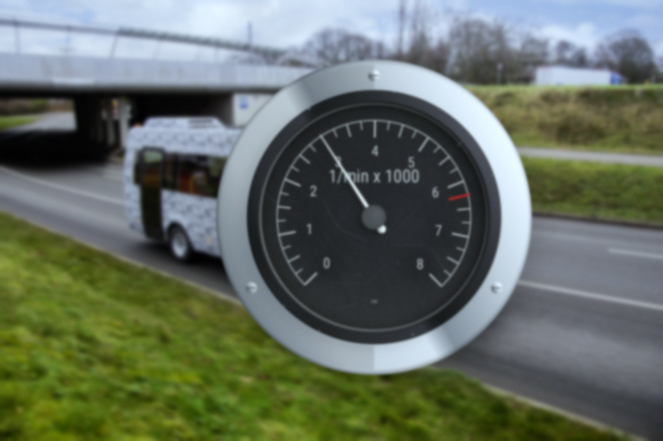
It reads 3000 rpm
